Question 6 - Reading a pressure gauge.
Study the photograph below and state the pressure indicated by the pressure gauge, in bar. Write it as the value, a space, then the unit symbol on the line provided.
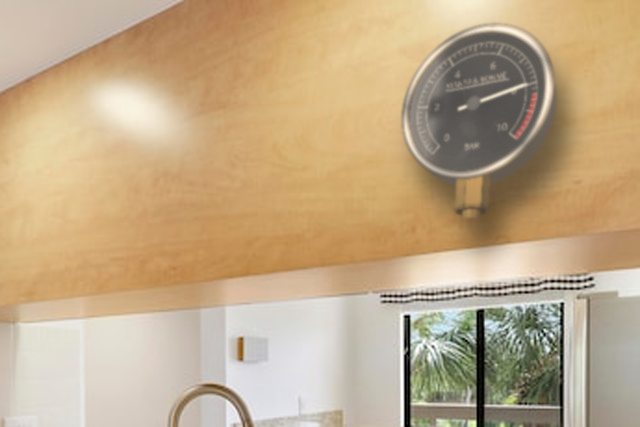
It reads 8 bar
